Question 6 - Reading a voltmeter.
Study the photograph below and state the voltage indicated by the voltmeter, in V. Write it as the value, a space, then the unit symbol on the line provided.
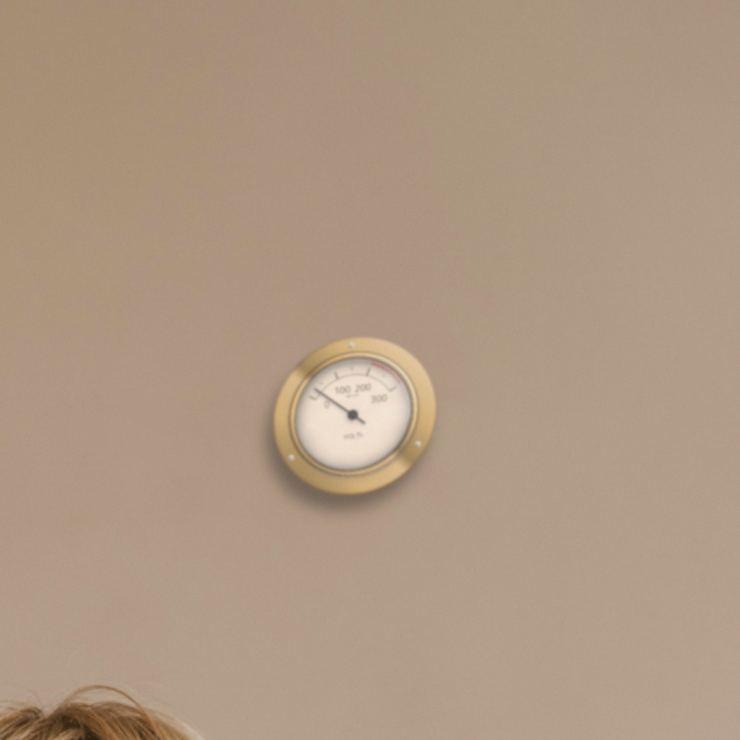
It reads 25 V
